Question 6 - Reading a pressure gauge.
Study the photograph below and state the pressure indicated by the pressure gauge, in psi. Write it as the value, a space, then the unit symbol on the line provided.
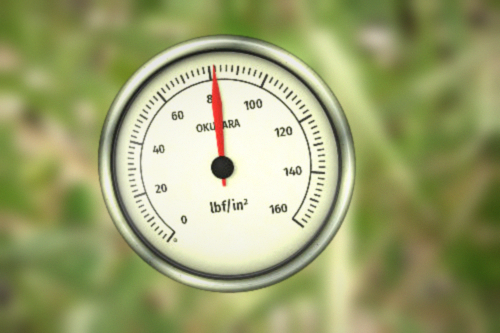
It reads 82 psi
